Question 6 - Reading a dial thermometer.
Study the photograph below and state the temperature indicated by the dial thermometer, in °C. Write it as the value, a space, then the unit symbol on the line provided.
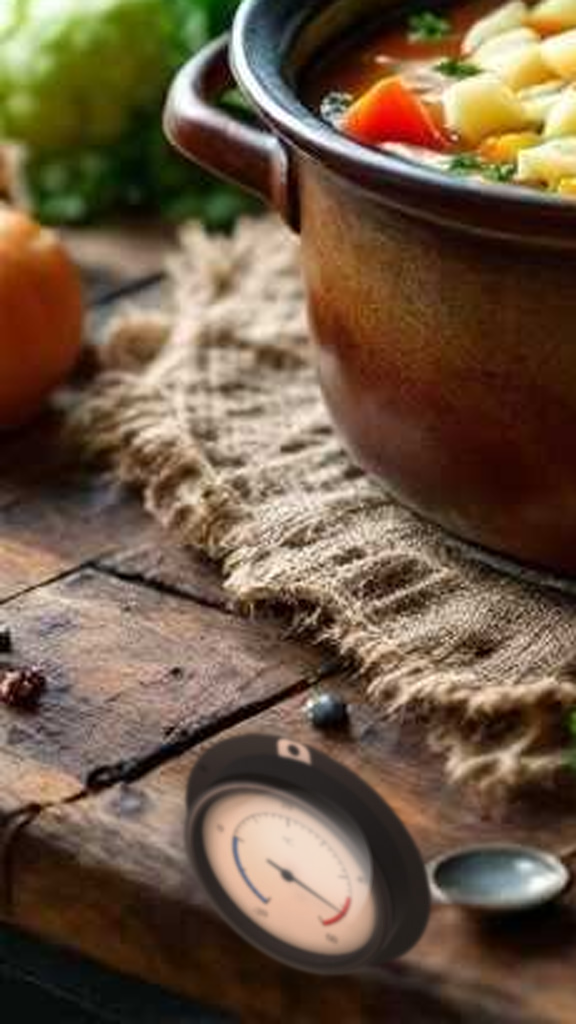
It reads 50 °C
